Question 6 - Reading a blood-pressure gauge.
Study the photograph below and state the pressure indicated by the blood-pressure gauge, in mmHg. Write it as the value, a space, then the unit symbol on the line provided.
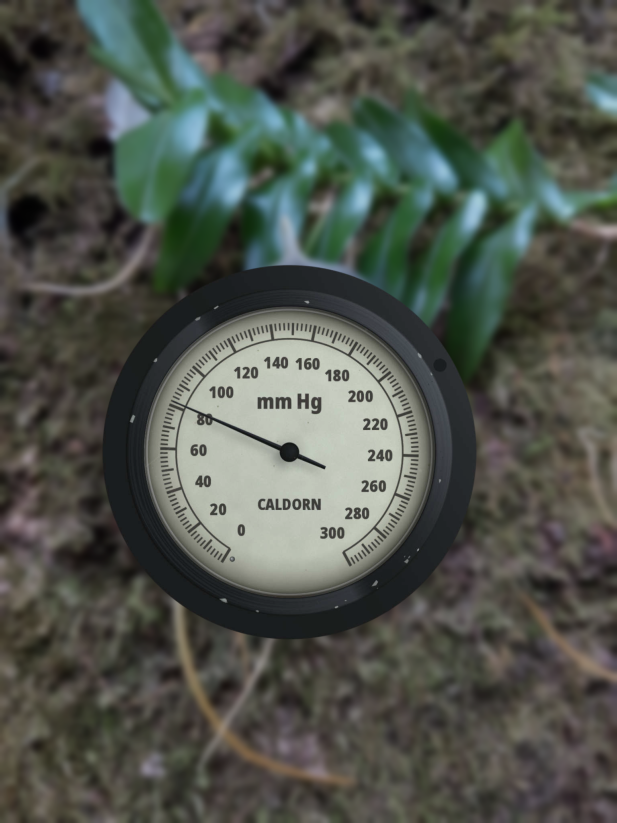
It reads 82 mmHg
